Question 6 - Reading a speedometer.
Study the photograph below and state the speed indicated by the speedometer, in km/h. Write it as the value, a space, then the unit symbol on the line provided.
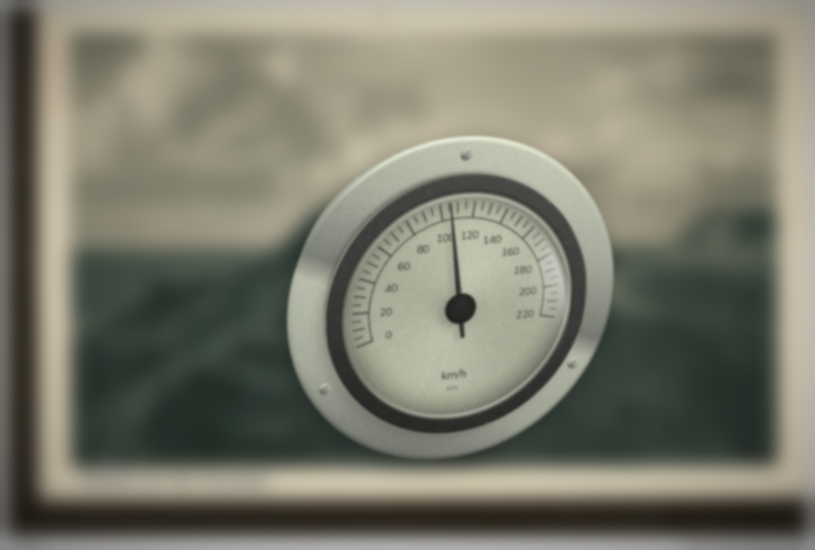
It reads 105 km/h
